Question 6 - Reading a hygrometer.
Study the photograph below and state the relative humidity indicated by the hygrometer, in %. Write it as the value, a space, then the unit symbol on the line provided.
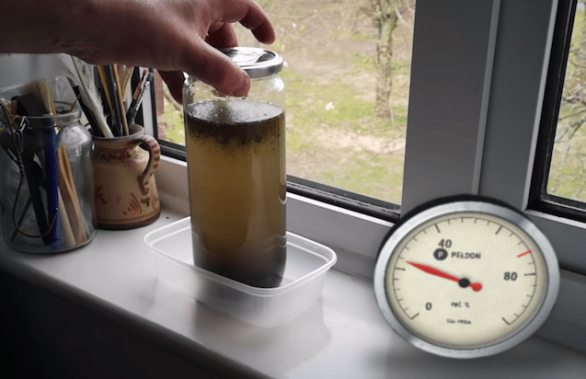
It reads 24 %
